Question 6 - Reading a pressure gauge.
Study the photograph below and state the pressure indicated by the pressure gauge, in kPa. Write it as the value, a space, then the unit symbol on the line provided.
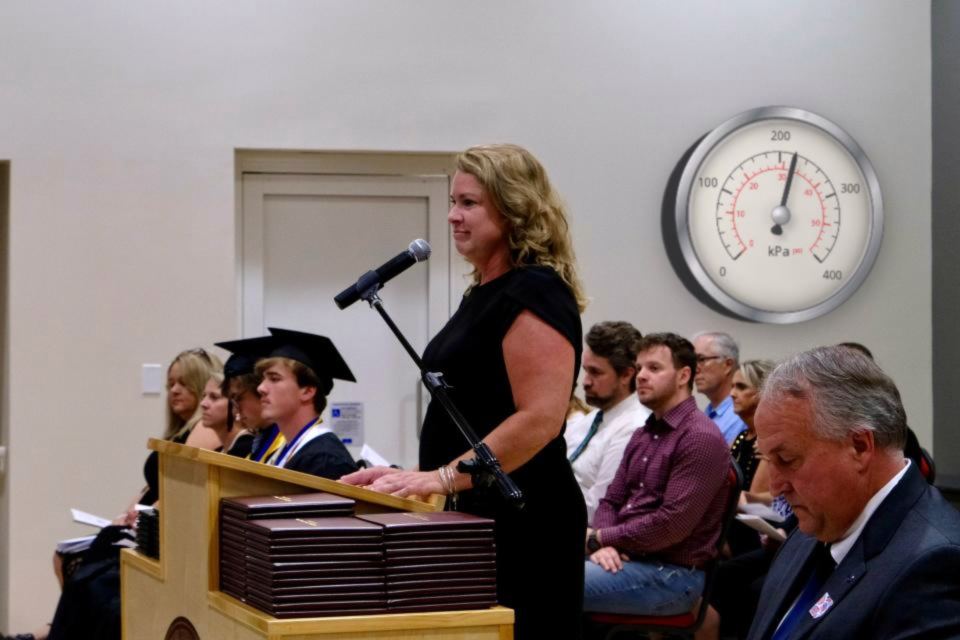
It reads 220 kPa
